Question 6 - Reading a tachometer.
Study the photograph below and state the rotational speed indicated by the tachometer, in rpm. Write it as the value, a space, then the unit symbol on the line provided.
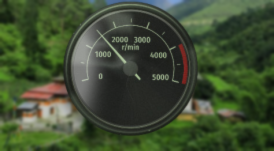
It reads 1500 rpm
